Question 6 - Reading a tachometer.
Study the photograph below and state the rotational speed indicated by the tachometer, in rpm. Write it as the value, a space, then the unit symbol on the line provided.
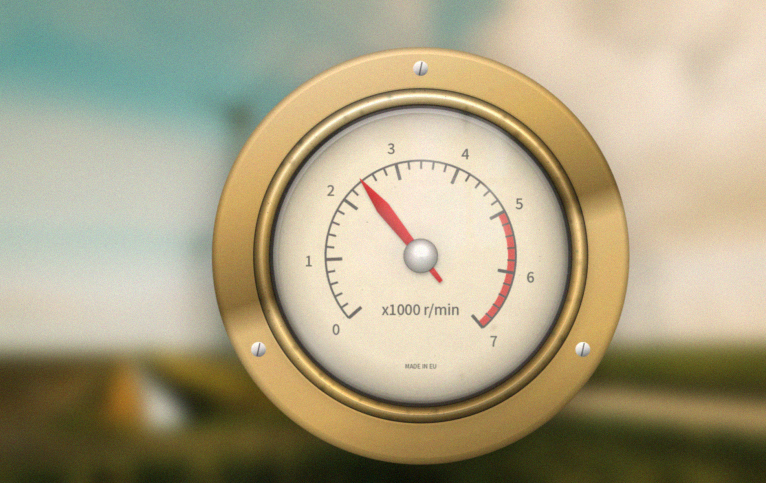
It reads 2400 rpm
